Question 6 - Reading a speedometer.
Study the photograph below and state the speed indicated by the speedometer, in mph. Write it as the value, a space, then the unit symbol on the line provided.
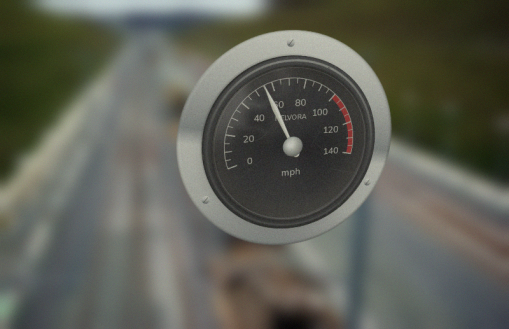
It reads 55 mph
